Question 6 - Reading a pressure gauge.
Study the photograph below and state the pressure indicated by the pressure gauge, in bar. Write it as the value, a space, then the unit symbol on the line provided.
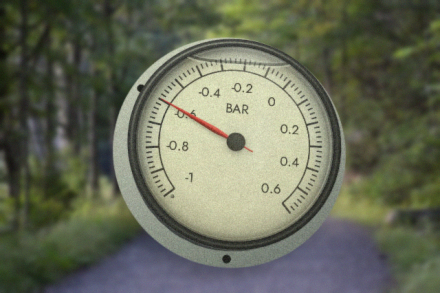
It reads -0.6 bar
